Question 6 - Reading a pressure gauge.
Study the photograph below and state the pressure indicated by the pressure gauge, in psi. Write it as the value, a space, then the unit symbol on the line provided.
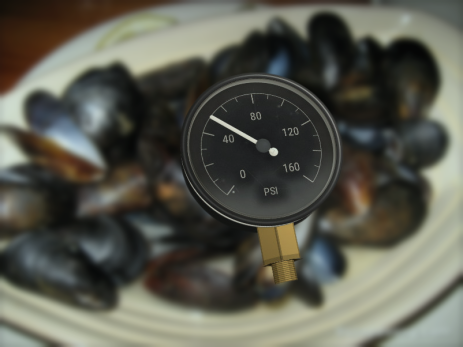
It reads 50 psi
